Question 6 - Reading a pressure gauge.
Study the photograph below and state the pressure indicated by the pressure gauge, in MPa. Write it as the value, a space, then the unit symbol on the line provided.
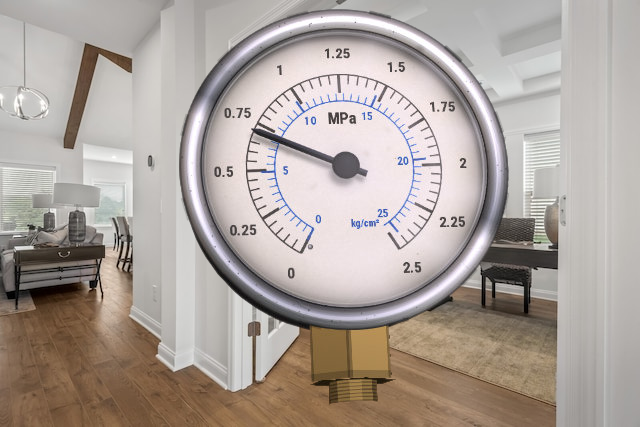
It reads 0.7 MPa
